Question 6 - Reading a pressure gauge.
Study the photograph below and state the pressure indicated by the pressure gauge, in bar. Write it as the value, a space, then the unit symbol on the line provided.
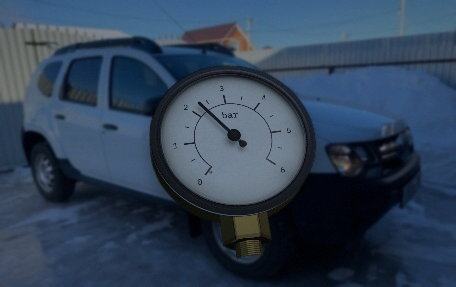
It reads 2.25 bar
